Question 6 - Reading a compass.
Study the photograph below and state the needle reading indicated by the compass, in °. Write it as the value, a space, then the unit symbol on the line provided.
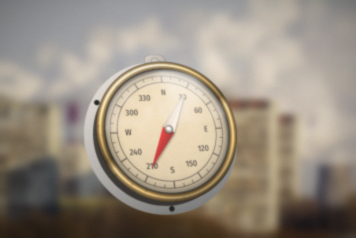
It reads 210 °
